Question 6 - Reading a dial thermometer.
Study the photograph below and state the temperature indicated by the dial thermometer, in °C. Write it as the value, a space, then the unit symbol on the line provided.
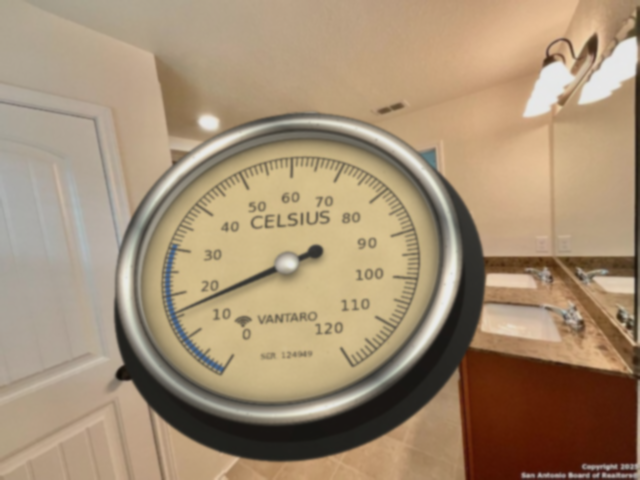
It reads 15 °C
